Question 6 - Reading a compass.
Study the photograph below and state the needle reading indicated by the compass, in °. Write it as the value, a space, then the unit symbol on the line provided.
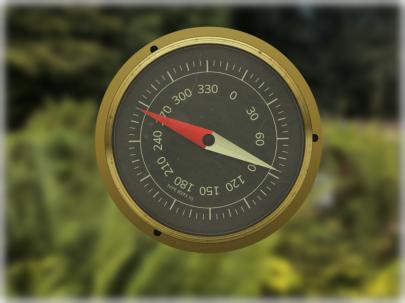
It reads 265 °
